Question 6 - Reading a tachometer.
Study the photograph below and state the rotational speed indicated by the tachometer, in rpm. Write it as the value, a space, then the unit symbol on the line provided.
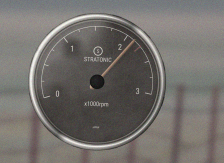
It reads 2125 rpm
